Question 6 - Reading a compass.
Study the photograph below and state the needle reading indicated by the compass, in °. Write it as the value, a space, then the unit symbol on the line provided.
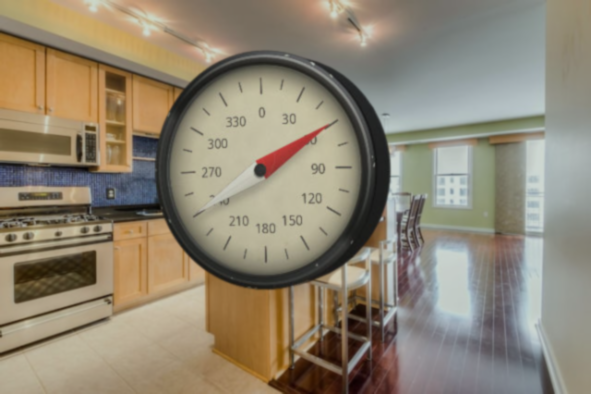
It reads 60 °
